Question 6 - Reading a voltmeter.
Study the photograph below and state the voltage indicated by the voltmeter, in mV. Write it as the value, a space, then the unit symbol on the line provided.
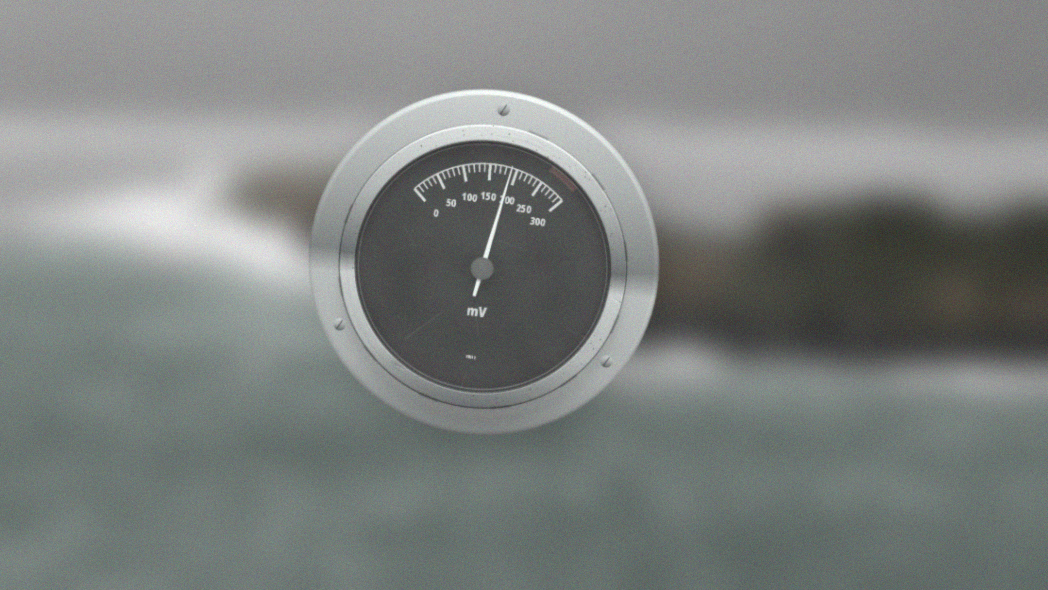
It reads 190 mV
